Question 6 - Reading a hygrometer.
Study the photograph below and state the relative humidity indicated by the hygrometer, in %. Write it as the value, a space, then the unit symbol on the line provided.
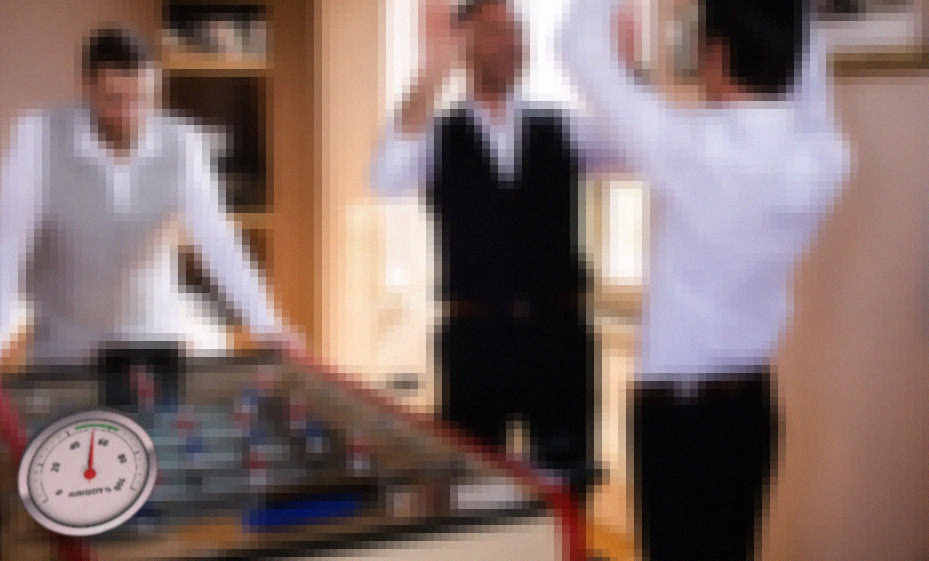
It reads 52 %
